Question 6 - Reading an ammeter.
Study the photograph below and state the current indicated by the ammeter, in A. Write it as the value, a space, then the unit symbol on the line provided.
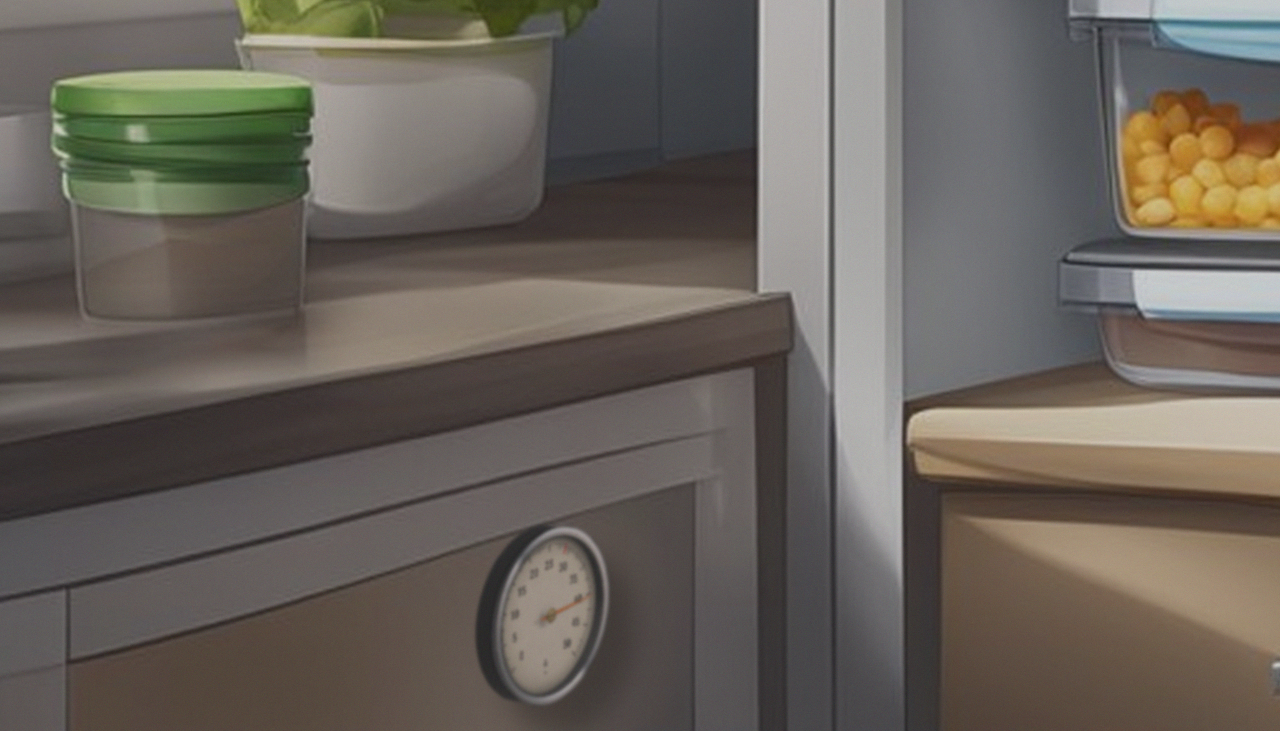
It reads 40 A
